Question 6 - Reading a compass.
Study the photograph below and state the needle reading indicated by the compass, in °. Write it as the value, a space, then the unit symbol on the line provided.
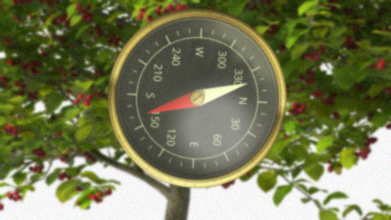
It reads 160 °
